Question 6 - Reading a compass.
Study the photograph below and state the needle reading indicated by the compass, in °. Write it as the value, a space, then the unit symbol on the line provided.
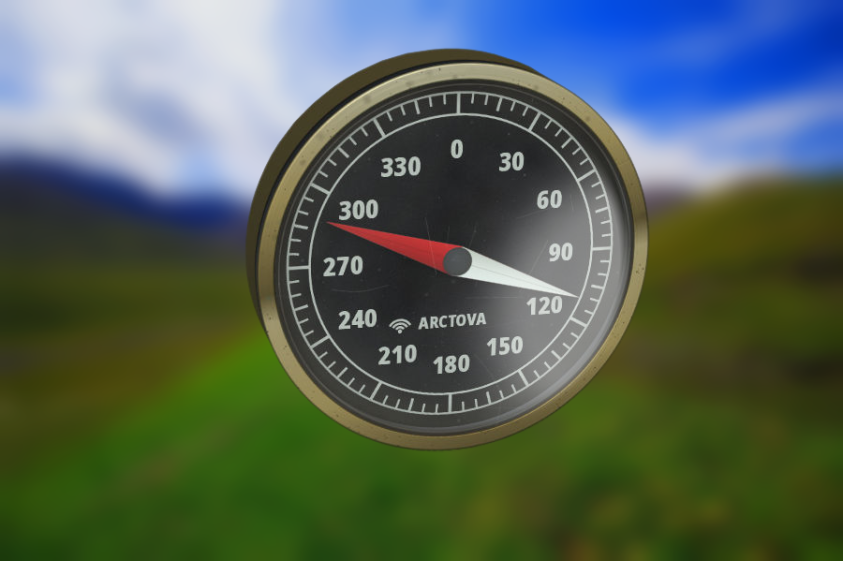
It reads 290 °
